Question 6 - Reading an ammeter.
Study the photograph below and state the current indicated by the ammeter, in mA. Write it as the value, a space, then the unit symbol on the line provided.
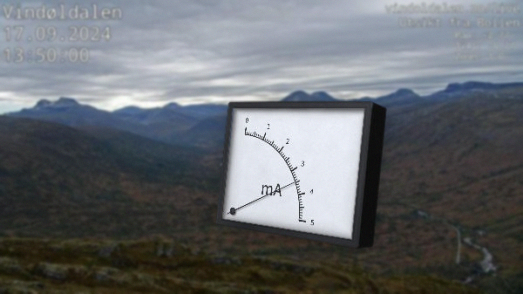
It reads 3.5 mA
